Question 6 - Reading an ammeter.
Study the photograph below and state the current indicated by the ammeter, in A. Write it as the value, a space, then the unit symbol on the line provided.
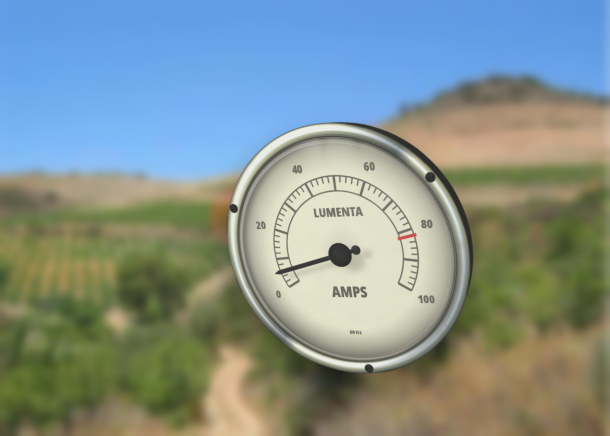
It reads 6 A
